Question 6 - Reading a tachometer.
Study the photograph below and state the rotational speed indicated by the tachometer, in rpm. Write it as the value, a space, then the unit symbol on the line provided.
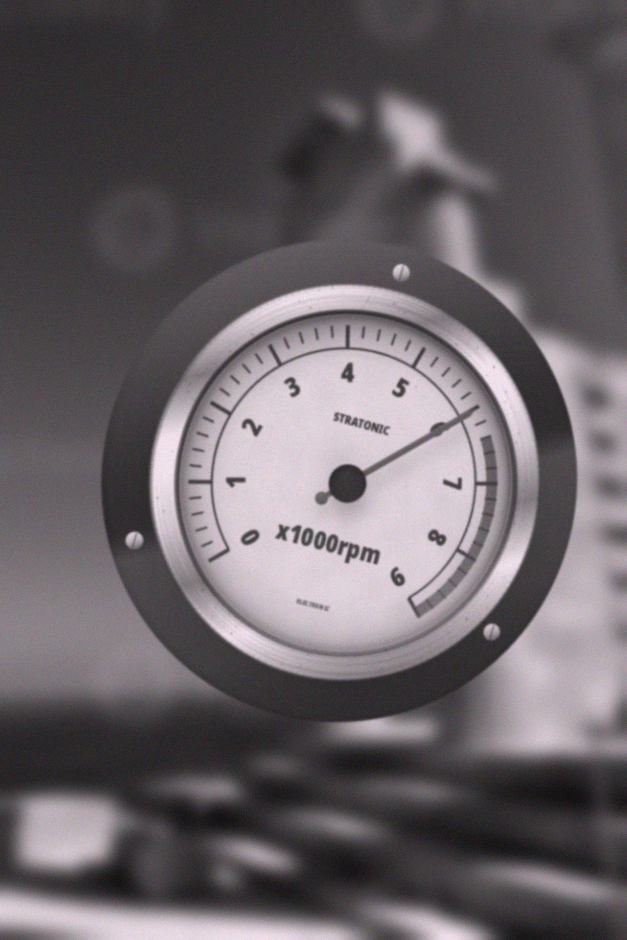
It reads 6000 rpm
